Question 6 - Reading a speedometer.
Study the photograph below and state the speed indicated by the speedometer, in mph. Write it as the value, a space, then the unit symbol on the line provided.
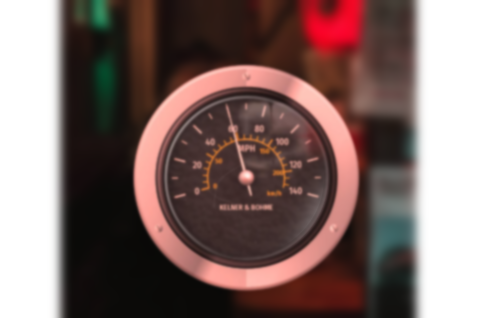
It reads 60 mph
